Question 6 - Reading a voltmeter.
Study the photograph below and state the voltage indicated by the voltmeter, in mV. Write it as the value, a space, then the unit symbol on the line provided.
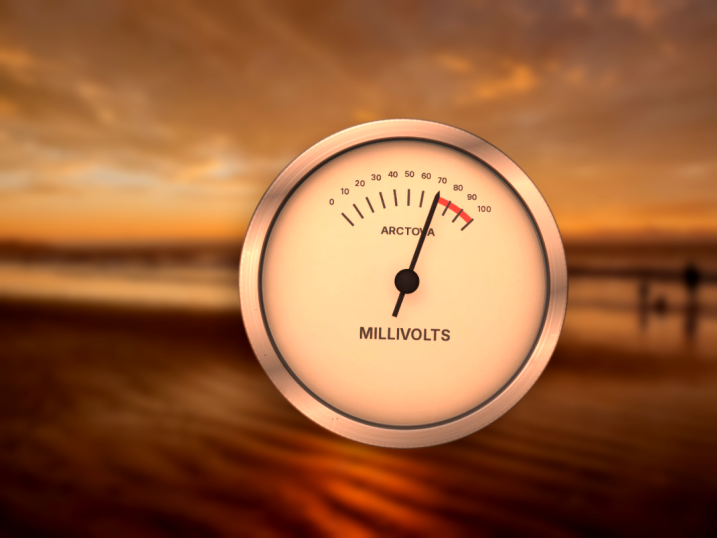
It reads 70 mV
